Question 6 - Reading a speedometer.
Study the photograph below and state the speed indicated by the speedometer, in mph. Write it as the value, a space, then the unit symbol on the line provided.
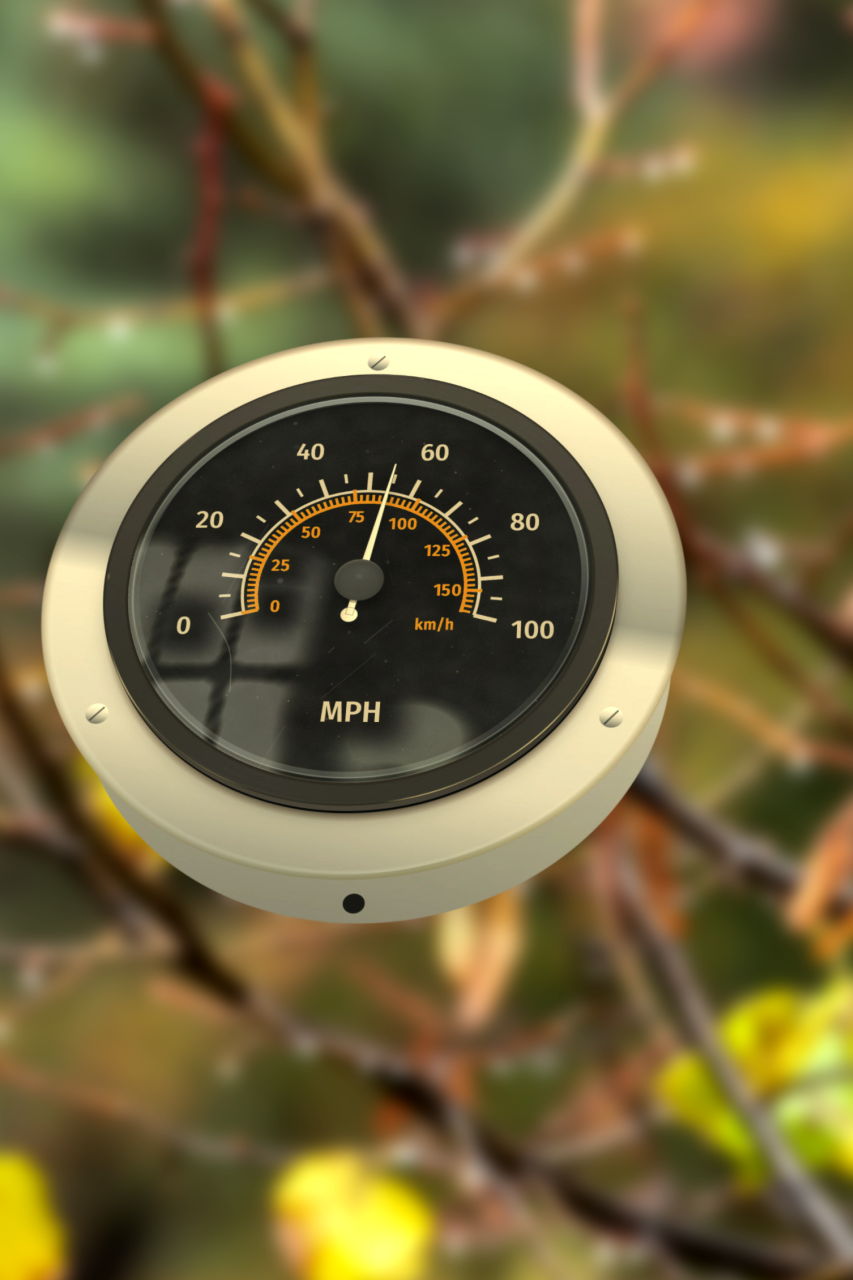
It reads 55 mph
